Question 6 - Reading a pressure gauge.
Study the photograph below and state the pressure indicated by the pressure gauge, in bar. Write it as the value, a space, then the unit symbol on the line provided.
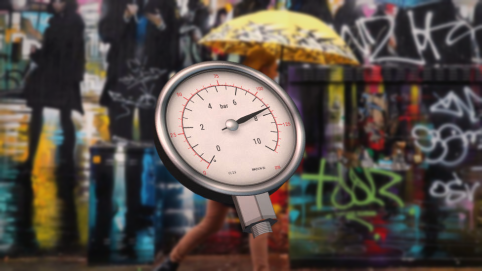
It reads 7.75 bar
